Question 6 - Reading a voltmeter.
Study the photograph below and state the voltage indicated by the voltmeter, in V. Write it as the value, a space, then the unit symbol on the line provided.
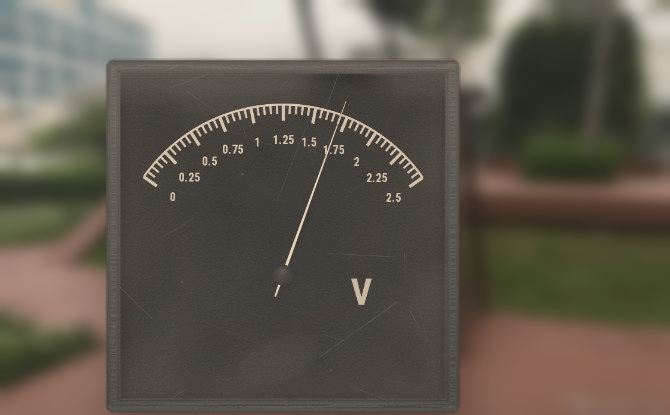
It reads 1.7 V
